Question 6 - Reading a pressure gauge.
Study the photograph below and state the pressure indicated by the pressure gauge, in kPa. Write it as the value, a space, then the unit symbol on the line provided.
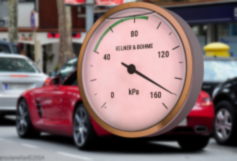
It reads 150 kPa
